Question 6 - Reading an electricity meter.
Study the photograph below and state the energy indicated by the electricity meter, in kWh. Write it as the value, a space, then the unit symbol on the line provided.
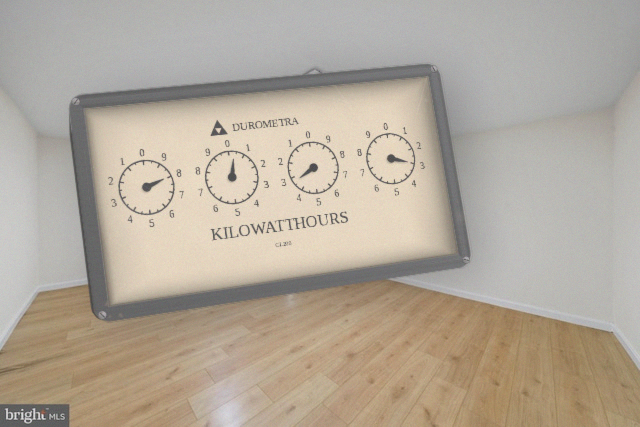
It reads 8033 kWh
